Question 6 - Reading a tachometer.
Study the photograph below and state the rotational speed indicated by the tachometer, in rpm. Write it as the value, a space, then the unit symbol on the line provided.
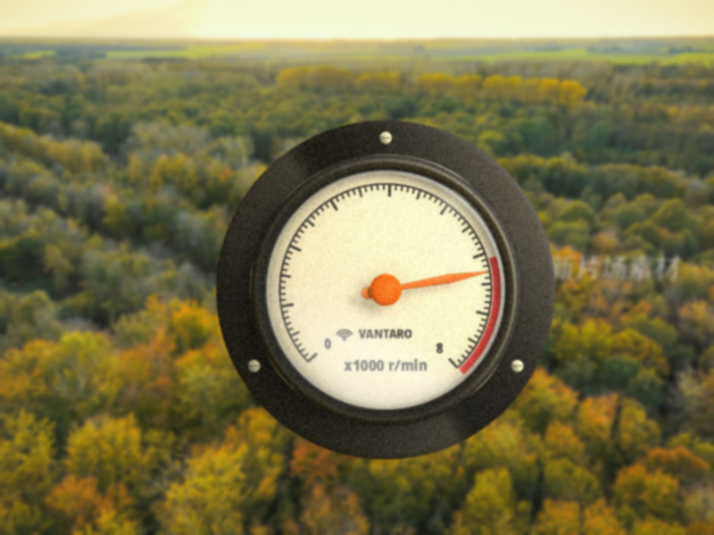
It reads 6300 rpm
